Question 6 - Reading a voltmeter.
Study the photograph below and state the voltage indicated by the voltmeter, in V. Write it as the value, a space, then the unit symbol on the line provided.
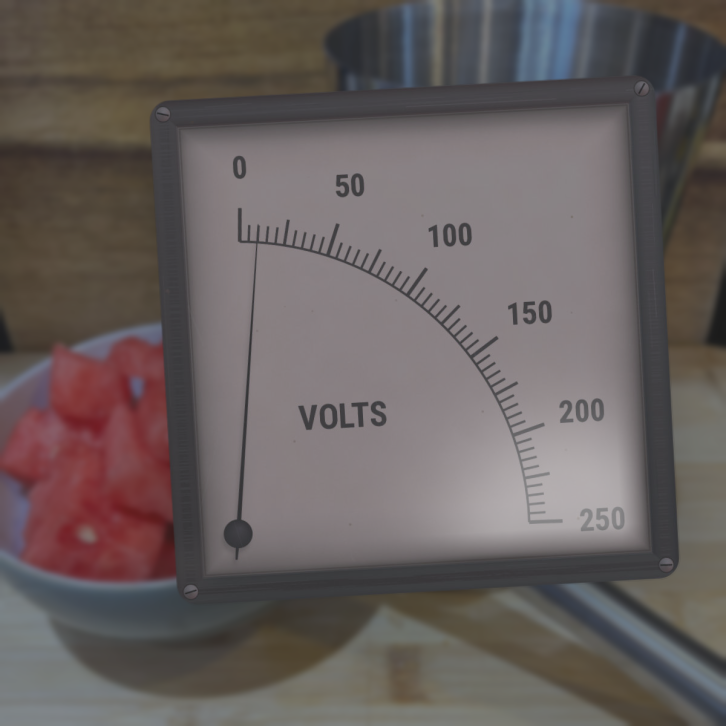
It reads 10 V
